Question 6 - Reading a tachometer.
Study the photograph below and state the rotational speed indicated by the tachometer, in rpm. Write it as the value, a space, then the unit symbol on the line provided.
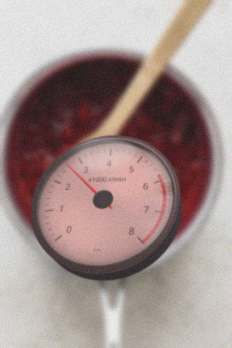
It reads 2600 rpm
